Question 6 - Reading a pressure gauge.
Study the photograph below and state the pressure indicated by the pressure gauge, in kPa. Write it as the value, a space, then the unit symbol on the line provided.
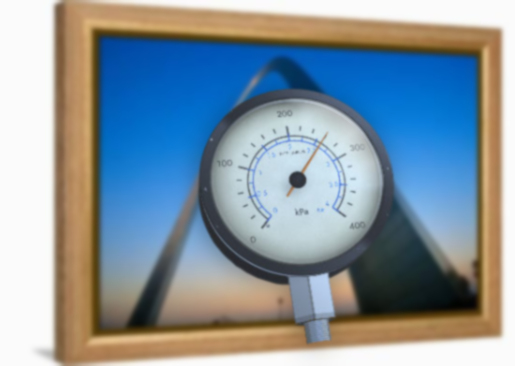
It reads 260 kPa
